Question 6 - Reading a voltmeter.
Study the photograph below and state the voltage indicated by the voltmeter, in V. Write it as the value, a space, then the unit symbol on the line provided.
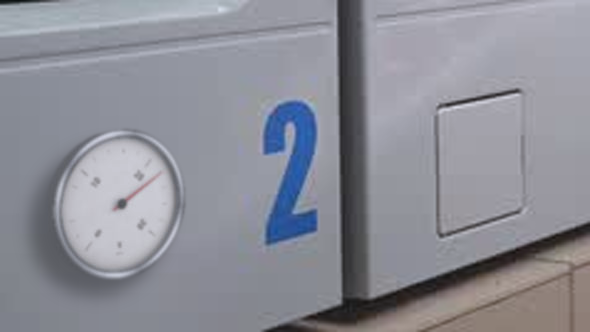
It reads 22 V
